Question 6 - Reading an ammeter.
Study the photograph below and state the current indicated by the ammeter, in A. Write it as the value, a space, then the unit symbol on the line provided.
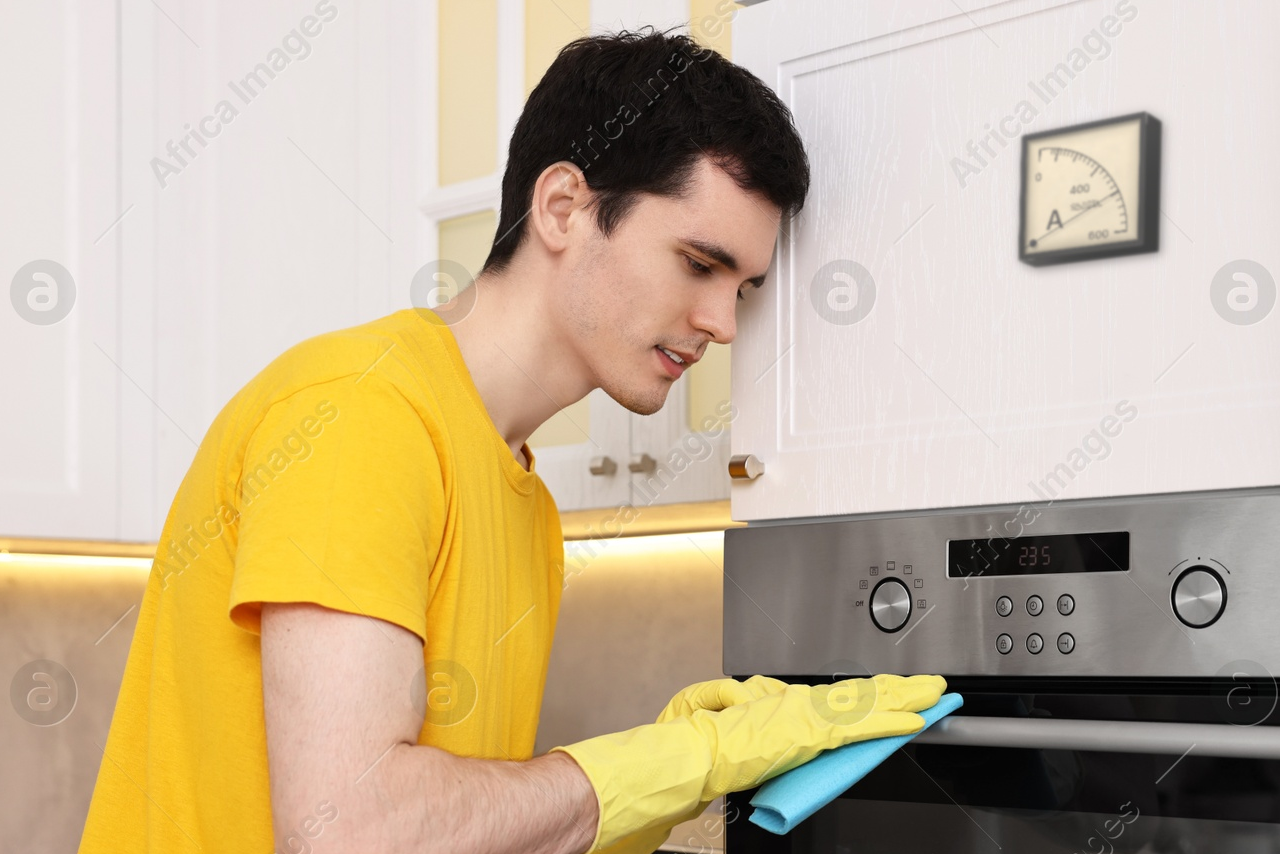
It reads 500 A
